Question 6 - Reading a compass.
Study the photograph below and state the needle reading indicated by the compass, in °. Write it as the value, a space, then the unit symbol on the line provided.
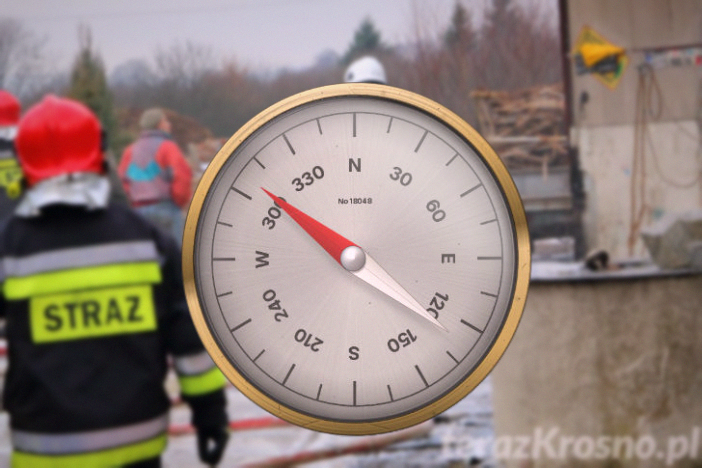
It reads 307.5 °
